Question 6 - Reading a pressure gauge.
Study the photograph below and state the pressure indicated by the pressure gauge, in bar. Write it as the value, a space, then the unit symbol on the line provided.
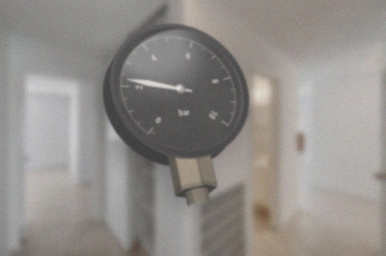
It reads 2.25 bar
